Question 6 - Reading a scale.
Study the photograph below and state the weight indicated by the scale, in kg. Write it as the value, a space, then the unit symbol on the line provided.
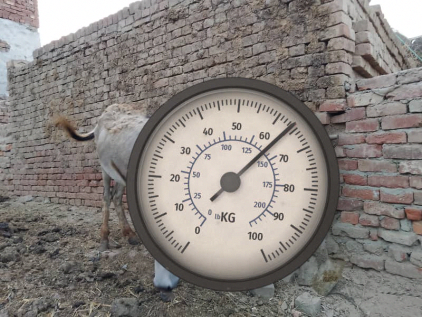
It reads 64 kg
